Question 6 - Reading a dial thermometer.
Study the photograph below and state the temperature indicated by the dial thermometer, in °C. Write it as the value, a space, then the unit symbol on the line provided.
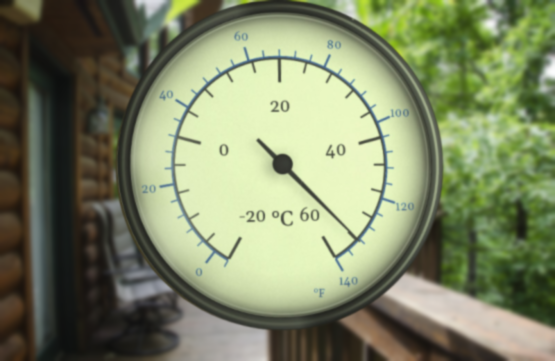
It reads 56 °C
